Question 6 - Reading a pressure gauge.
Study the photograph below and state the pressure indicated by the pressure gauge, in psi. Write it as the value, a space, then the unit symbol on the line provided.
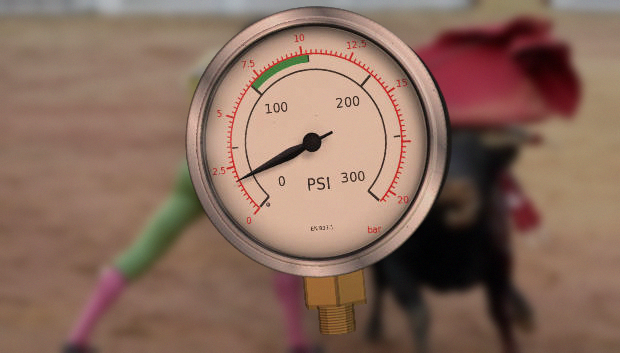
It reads 25 psi
